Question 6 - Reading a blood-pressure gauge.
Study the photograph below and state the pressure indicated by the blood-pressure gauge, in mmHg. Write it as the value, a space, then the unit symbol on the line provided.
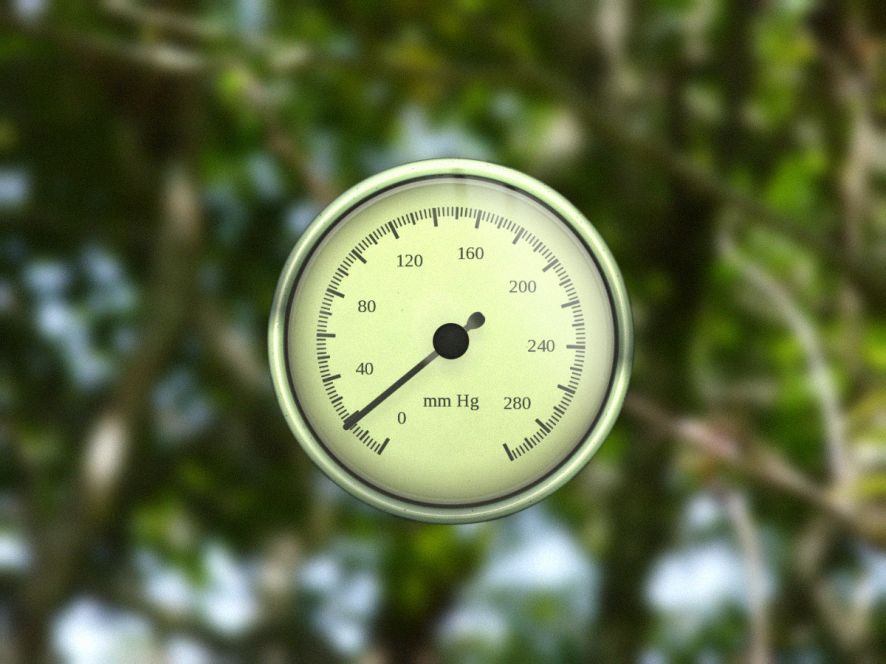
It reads 18 mmHg
